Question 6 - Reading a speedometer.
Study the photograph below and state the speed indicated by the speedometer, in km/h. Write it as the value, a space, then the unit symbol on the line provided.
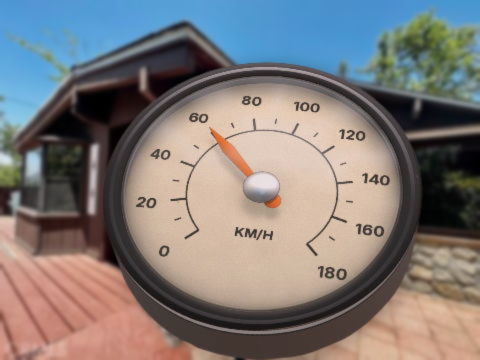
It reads 60 km/h
